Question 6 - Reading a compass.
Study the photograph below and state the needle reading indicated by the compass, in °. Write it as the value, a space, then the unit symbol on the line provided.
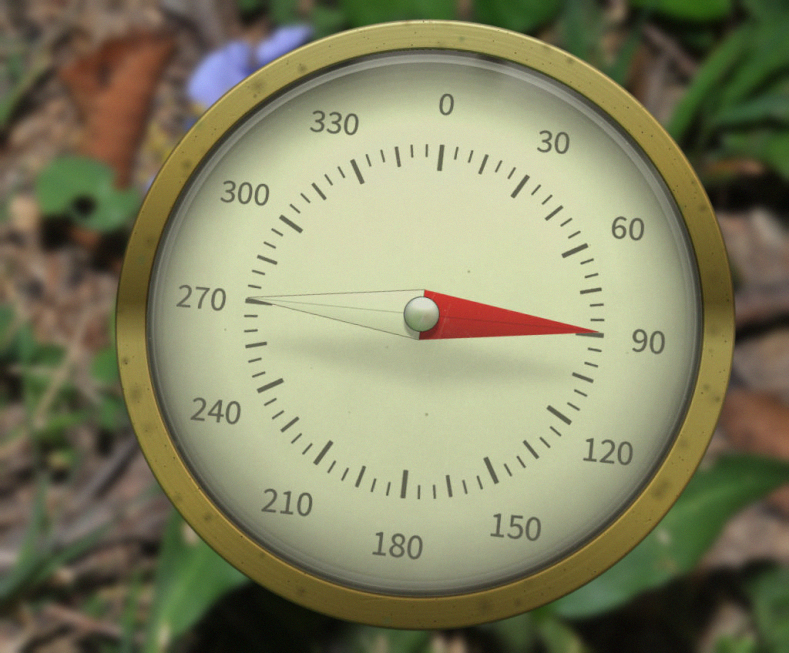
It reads 90 °
